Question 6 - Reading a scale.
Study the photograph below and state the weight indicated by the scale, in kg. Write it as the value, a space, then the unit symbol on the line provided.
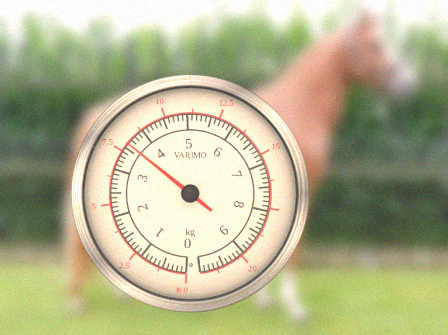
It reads 3.6 kg
